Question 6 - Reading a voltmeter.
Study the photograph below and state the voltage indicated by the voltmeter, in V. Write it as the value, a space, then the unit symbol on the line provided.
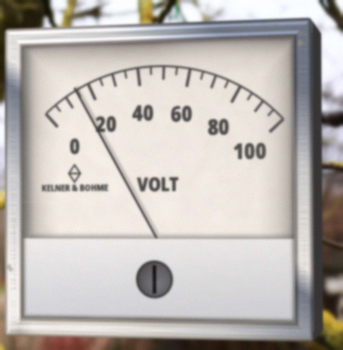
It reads 15 V
